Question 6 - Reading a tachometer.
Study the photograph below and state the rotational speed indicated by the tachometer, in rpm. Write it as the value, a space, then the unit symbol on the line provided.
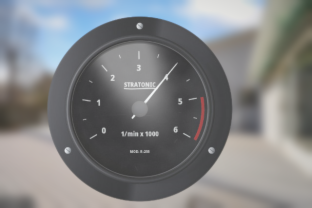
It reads 4000 rpm
